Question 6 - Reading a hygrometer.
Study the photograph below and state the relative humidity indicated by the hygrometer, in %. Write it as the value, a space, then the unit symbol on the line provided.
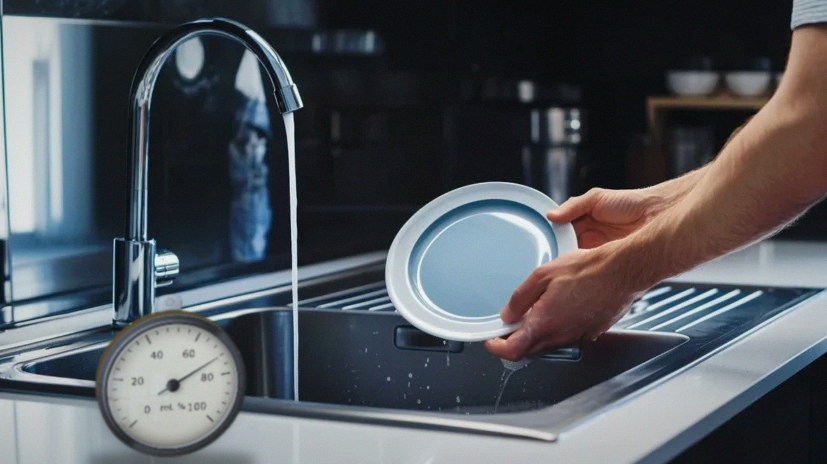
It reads 72 %
